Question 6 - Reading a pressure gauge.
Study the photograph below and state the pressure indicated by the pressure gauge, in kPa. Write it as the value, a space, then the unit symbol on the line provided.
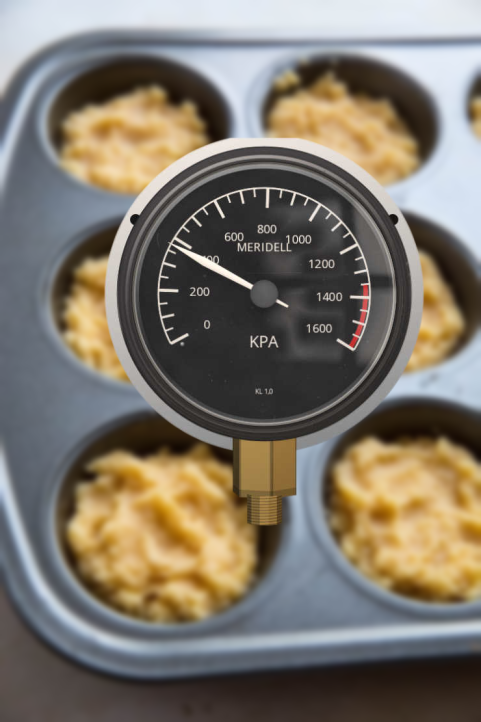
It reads 375 kPa
